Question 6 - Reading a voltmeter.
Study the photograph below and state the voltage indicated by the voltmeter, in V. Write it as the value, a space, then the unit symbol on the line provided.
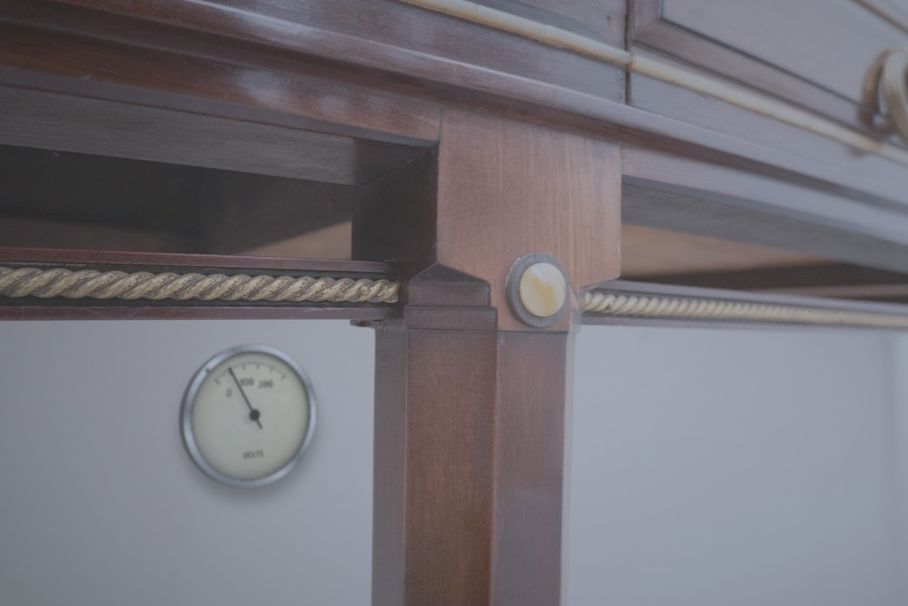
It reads 50 V
